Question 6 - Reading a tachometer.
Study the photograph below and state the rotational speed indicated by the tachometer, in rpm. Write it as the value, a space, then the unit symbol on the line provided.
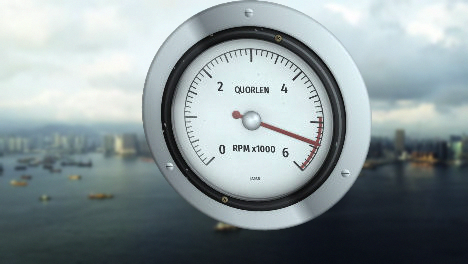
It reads 5400 rpm
